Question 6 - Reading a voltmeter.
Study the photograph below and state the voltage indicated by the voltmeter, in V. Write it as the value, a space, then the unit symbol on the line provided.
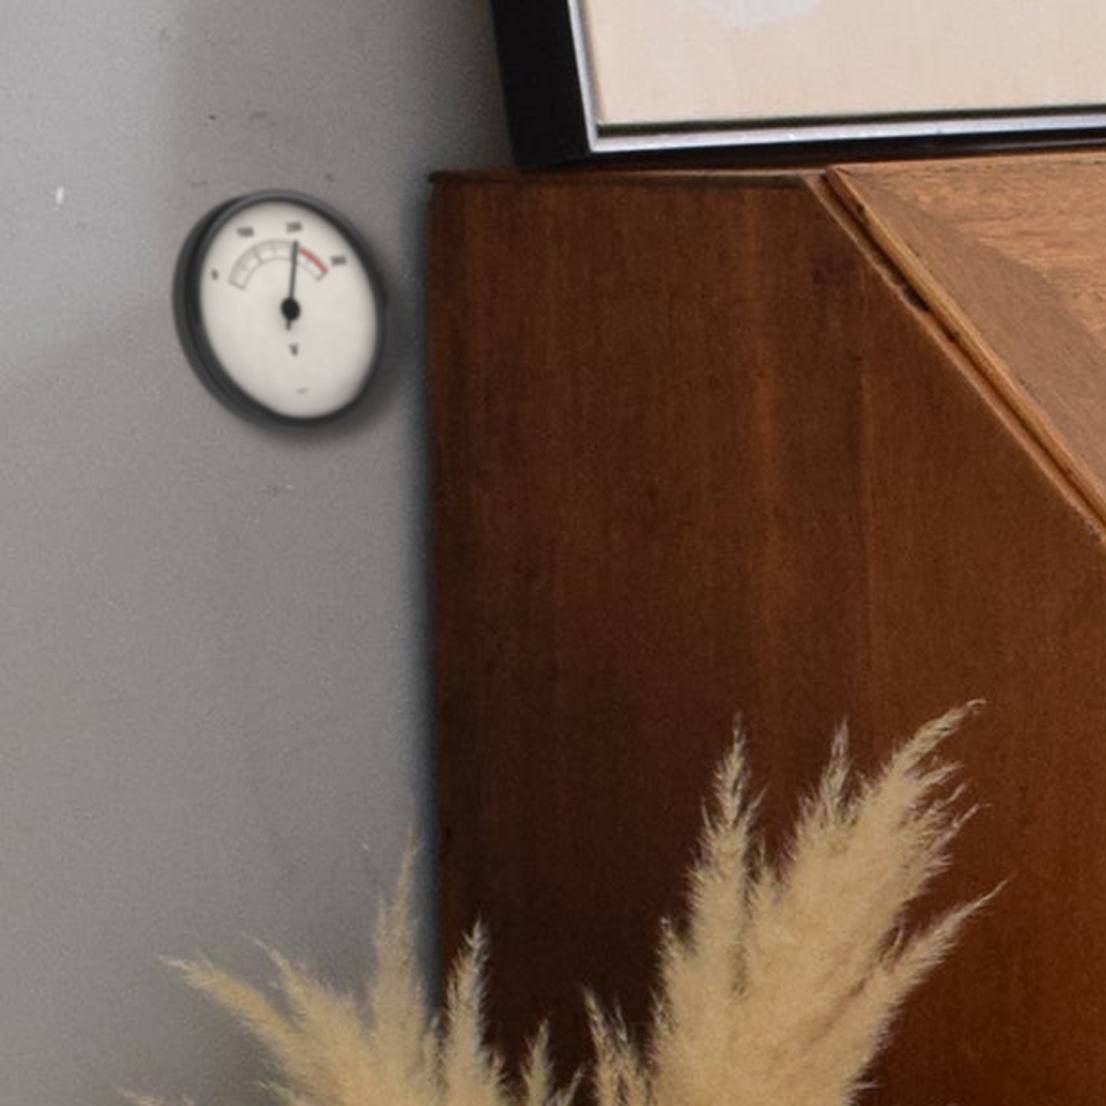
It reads 200 V
